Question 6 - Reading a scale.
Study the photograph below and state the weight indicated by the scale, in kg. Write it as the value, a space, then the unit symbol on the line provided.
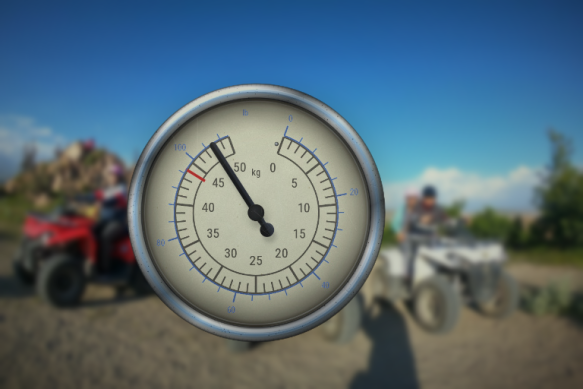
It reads 48 kg
